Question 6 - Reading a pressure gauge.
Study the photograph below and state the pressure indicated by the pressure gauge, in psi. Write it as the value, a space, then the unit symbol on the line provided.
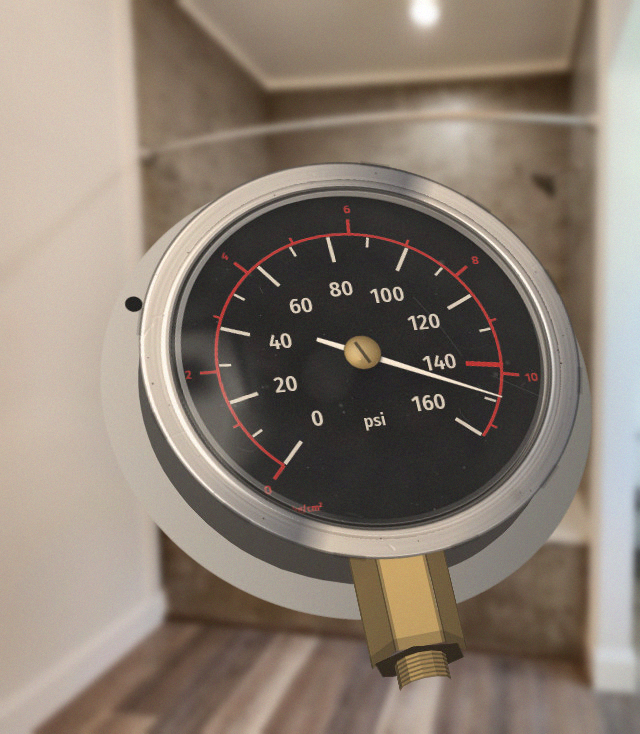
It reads 150 psi
